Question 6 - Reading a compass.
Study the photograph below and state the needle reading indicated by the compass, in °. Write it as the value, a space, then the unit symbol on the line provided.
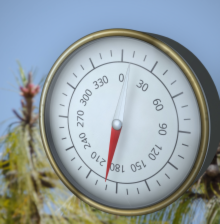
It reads 190 °
